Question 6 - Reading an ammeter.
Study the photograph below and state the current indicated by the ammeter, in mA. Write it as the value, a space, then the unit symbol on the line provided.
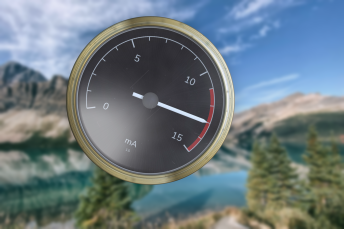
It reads 13 mA
